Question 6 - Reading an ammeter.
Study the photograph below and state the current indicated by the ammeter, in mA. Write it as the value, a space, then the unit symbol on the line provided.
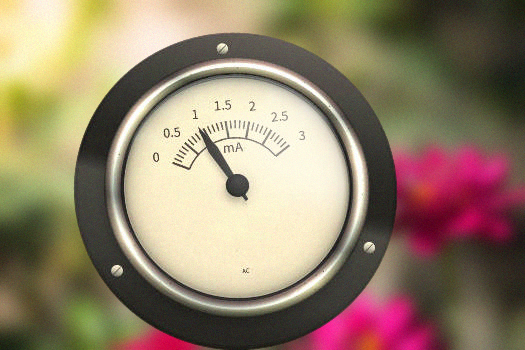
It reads 0.9 mA
